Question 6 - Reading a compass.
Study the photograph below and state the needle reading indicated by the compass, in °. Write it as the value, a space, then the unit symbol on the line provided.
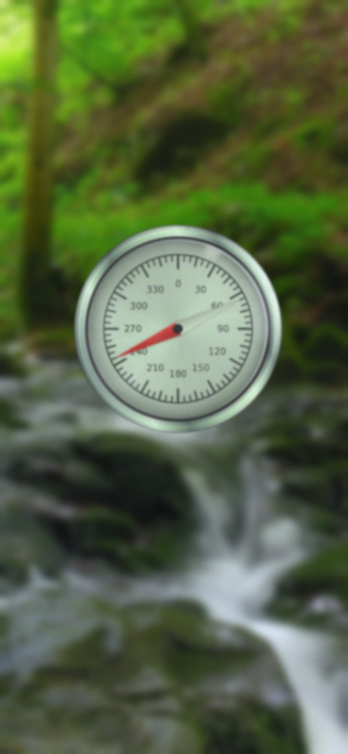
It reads 245 °
